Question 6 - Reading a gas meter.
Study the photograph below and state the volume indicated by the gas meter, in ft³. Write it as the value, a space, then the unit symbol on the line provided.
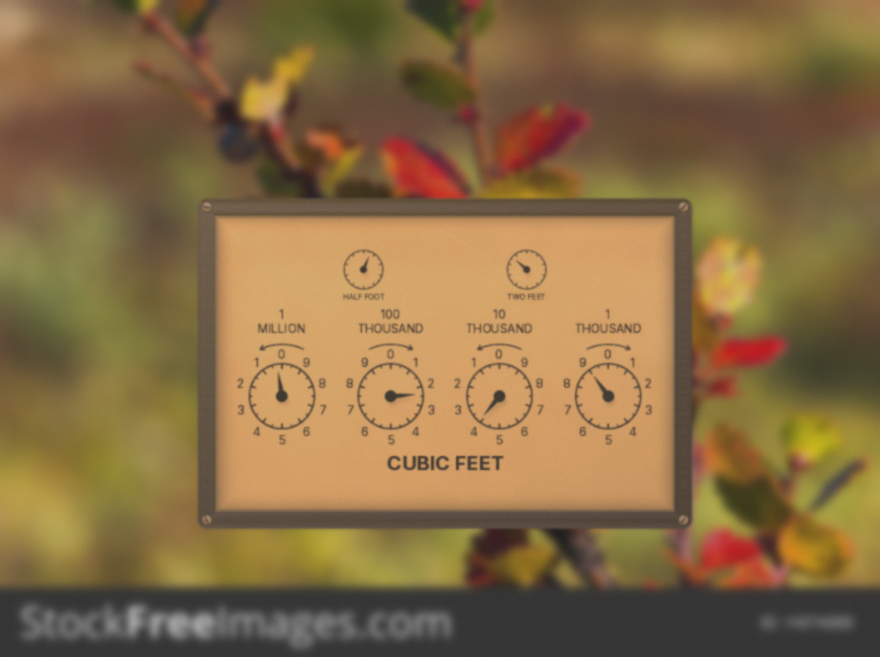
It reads 23900 ft³
